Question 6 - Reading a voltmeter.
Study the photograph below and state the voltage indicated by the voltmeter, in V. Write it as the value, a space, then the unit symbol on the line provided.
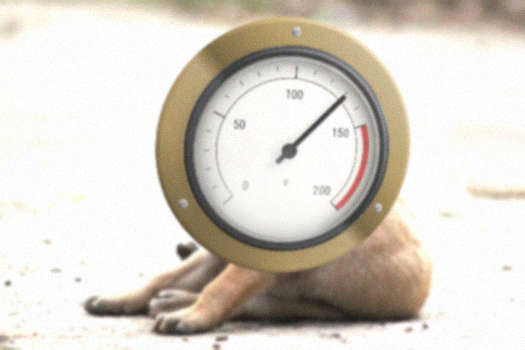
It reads 130 V
